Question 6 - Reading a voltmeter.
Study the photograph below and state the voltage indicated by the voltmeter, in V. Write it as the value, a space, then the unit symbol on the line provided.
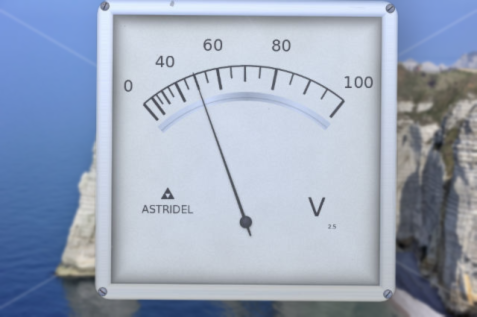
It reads 50 V
